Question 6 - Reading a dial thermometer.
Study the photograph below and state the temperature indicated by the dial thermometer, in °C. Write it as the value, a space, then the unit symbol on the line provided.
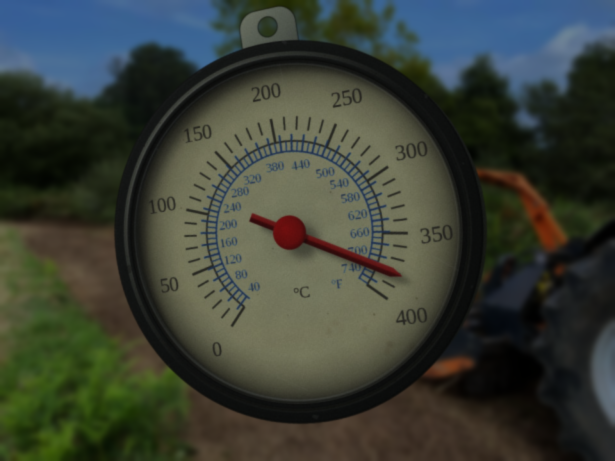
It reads 380 °C
